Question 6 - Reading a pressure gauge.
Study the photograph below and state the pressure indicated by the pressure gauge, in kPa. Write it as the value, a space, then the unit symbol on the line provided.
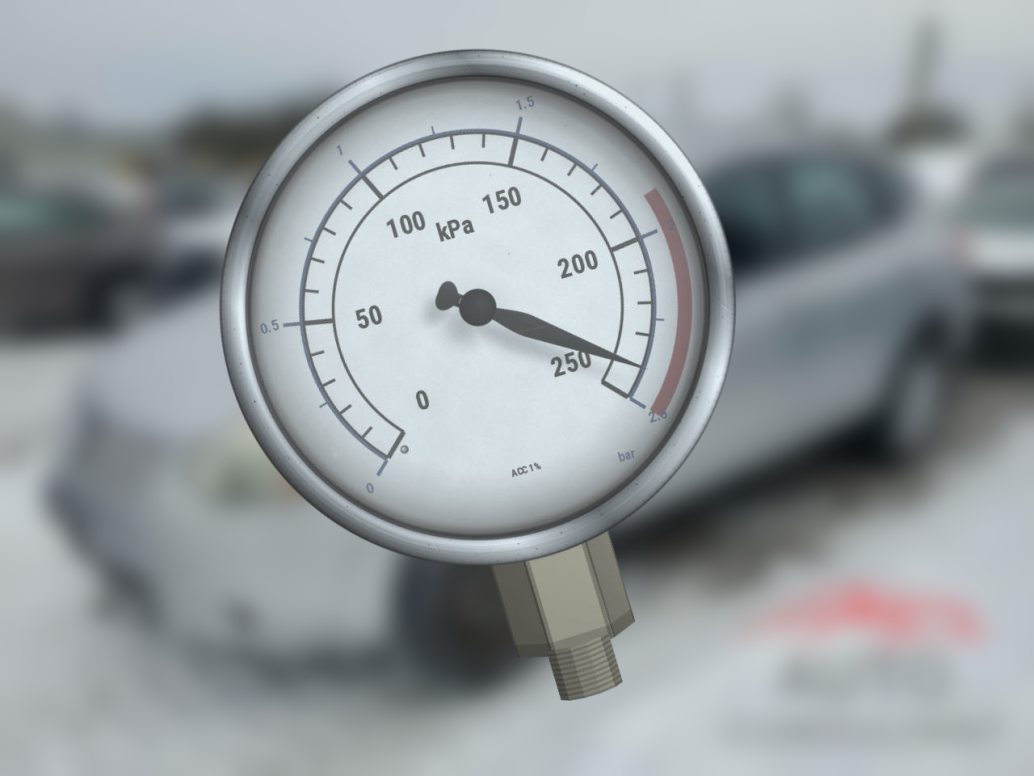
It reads 240 kPa
